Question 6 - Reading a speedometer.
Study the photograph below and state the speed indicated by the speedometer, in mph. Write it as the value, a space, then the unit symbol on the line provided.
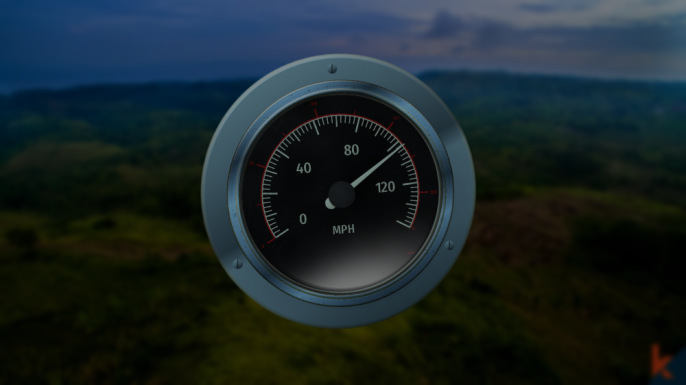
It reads 102 mph
